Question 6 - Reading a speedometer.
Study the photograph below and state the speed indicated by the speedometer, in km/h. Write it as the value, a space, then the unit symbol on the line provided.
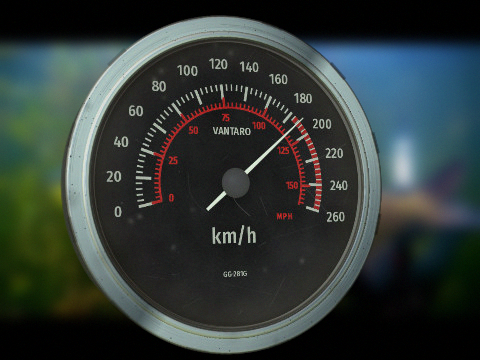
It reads 188 km/h
